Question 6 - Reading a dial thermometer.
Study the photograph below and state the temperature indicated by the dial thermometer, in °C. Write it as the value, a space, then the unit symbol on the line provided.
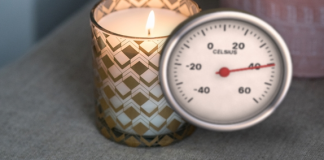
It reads 40 °C
